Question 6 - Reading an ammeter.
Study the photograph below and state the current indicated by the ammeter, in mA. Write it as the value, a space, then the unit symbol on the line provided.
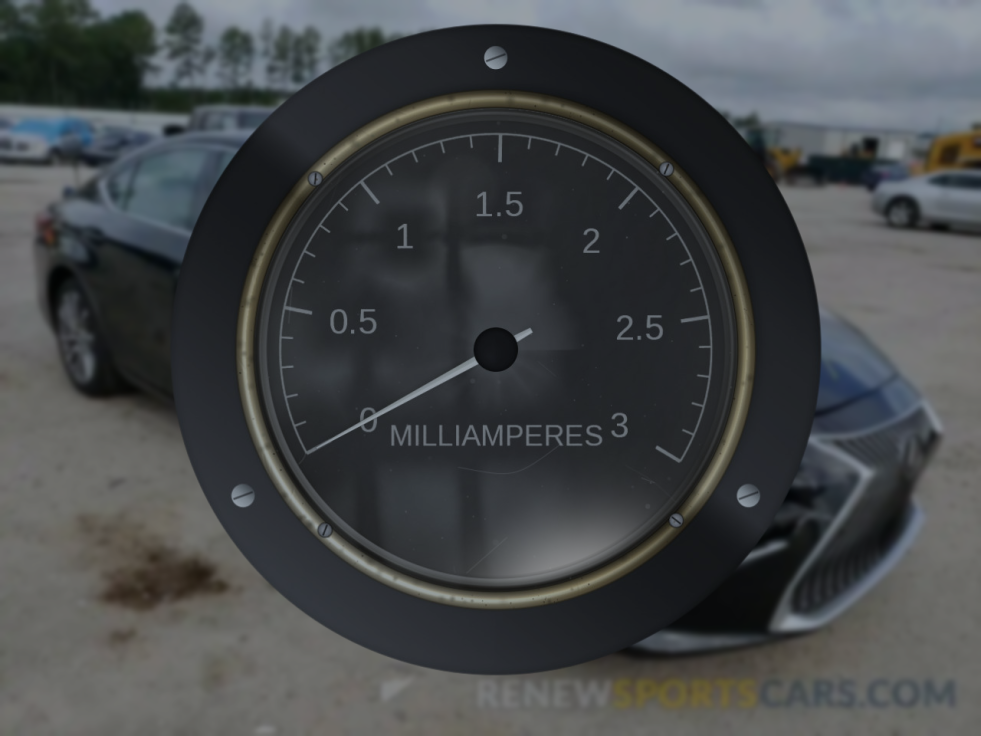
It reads 0 mA
